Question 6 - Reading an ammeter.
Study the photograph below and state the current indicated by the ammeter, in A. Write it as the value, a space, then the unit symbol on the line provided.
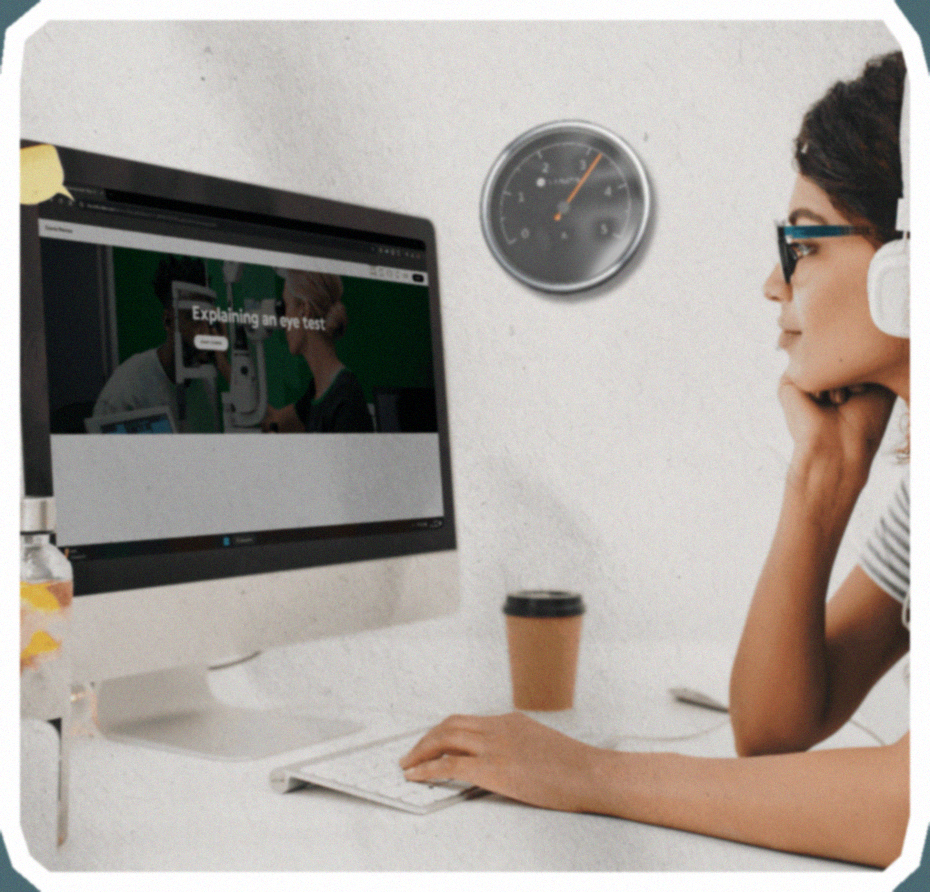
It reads 3.25 A
